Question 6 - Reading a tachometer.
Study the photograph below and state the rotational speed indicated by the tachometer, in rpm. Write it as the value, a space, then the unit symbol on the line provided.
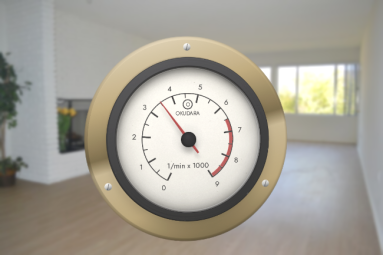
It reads 3500 rpm
